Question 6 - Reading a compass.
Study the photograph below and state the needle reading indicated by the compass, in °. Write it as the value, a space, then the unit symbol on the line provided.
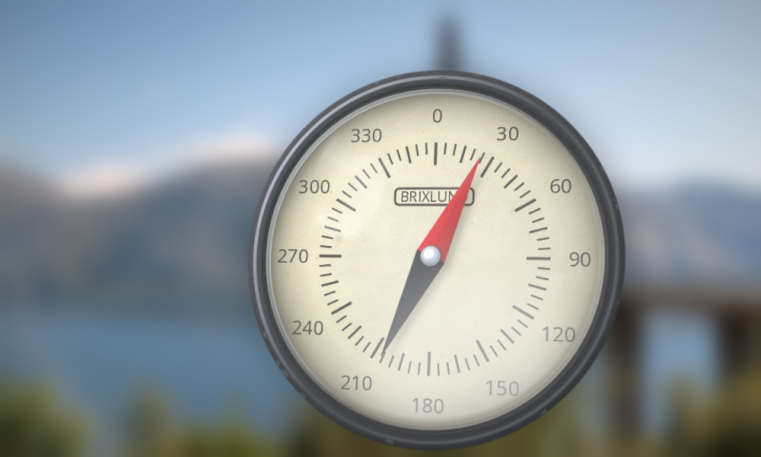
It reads 25 °
